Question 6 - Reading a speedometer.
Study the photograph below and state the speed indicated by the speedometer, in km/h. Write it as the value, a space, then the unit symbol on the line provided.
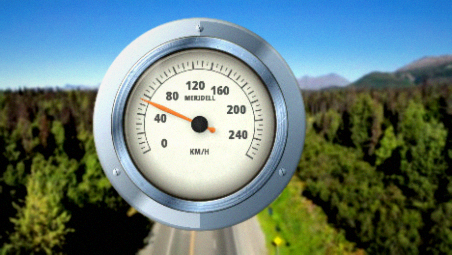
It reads 55 km/h
